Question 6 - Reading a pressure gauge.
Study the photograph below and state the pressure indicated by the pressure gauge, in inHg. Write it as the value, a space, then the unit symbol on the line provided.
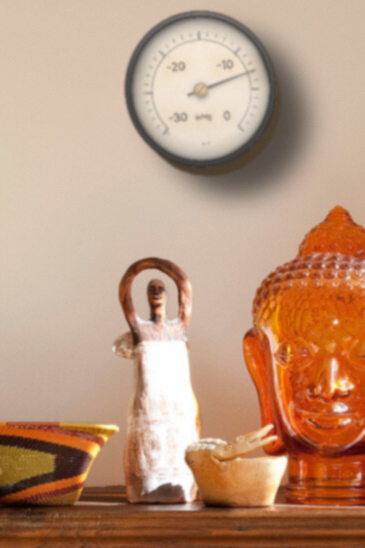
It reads -7 inHg
